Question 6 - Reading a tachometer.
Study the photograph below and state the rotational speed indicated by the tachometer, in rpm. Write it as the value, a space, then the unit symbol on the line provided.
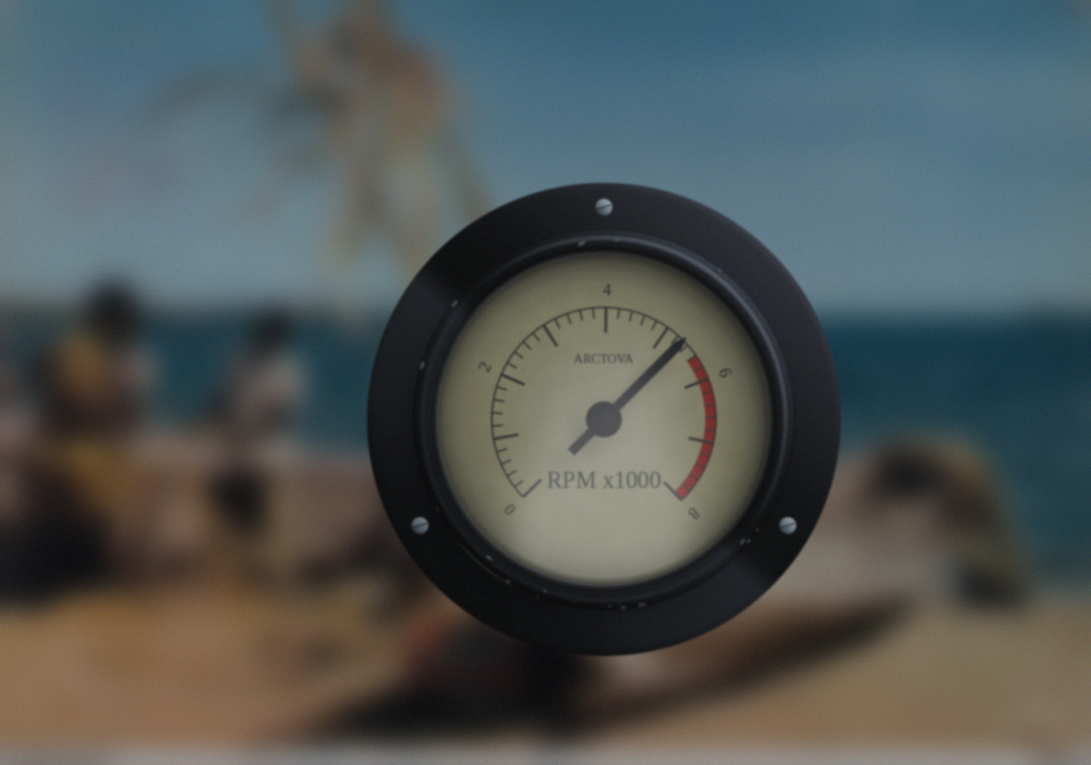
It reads 5300 rpm
